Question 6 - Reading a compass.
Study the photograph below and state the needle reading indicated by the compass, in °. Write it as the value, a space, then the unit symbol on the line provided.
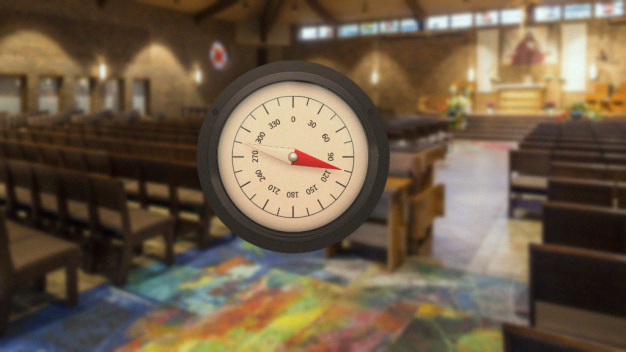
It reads 105 °
